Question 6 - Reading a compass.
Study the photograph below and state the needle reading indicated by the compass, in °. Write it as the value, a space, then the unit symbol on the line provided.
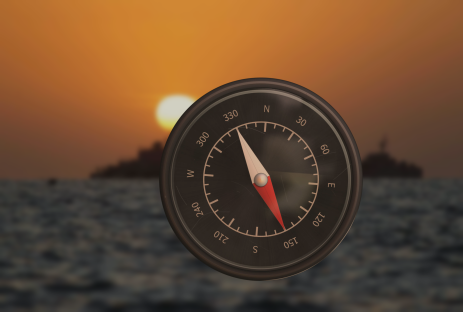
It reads 150 °
